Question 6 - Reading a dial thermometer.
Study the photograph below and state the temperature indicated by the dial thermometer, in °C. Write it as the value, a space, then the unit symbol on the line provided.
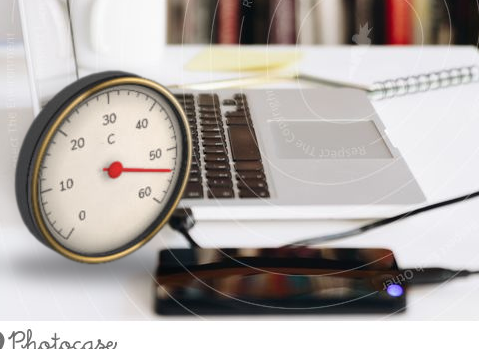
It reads 54 °C
